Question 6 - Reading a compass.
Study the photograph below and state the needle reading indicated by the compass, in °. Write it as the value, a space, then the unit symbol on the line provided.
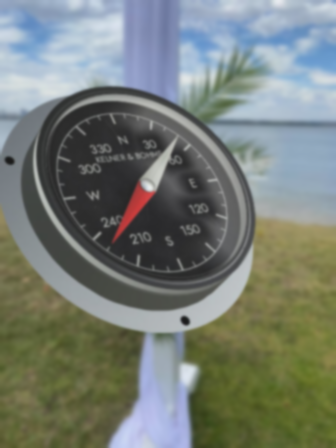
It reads 230 °
